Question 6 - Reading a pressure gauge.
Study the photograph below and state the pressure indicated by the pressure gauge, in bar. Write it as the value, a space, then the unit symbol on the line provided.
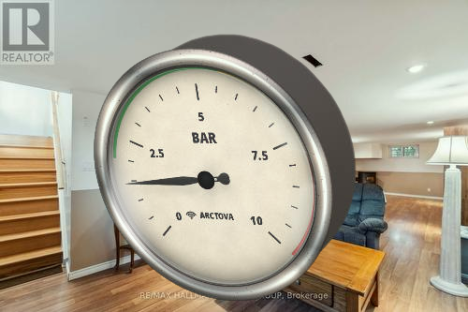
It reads 1.5 bar
